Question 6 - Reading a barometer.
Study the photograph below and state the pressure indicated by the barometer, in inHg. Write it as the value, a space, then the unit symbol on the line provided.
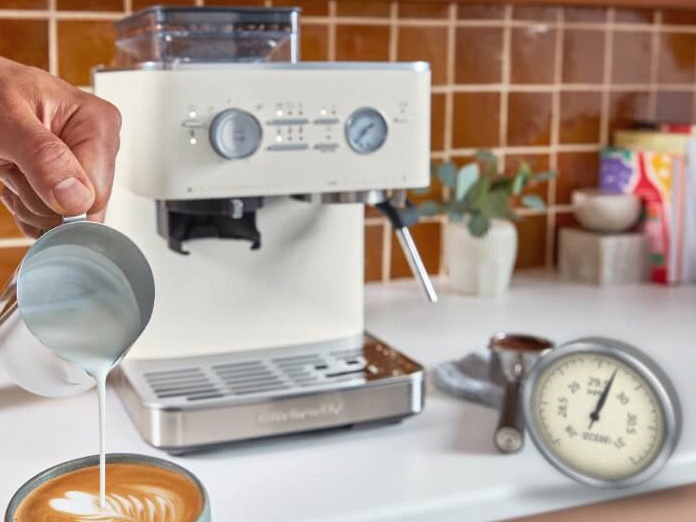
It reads 29.7 inHg
